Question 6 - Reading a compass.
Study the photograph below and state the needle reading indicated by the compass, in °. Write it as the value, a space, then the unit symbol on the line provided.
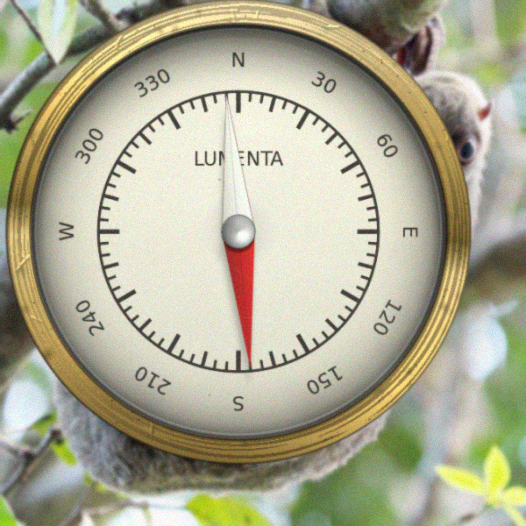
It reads 175 °
